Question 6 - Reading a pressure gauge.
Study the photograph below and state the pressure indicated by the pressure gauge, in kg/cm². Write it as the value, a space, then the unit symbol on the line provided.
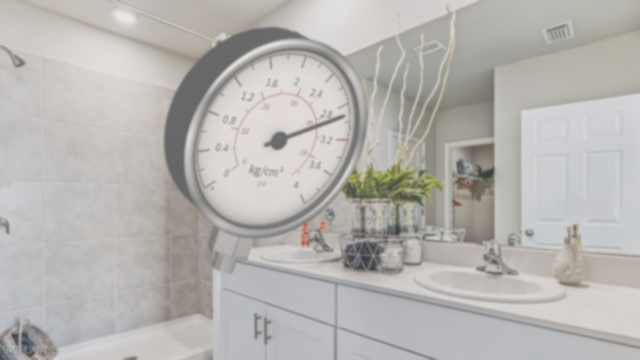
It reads 2.9 kg/cm²
